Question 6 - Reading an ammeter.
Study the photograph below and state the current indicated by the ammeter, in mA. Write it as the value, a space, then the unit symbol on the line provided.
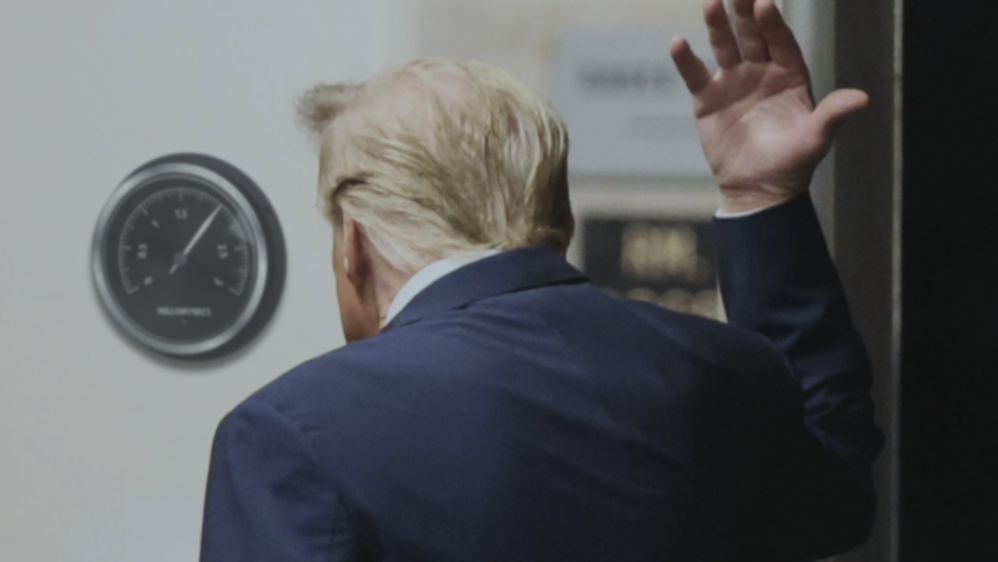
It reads 2 mA
